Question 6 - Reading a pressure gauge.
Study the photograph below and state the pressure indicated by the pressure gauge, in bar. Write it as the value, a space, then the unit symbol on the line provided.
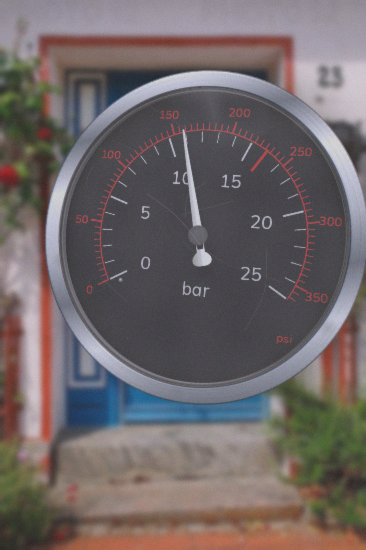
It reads 11 bar
